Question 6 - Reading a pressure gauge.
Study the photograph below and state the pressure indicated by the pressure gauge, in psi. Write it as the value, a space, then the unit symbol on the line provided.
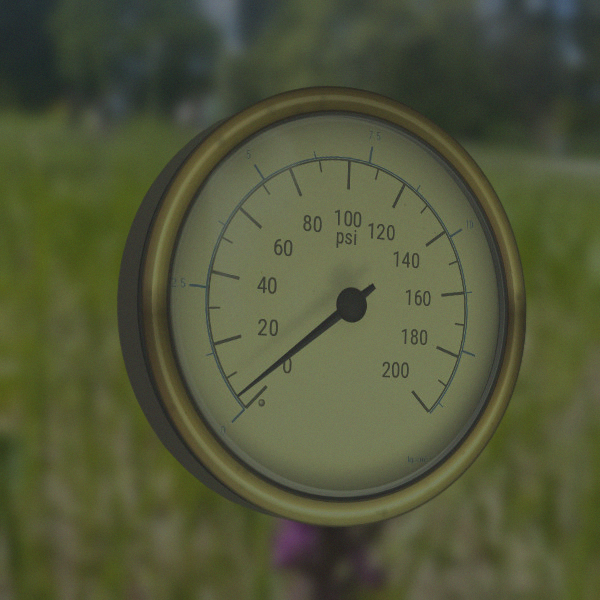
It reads 5 psi
